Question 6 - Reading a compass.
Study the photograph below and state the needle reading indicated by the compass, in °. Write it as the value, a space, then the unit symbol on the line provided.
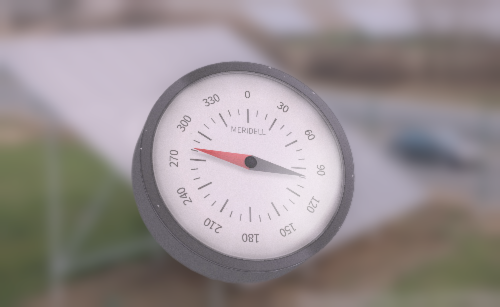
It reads 280 °
